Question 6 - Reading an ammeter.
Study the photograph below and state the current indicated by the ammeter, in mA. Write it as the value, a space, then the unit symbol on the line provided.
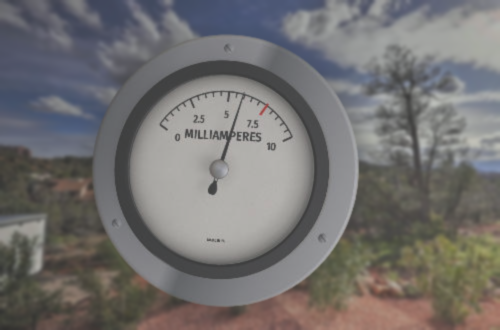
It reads 6 mA
